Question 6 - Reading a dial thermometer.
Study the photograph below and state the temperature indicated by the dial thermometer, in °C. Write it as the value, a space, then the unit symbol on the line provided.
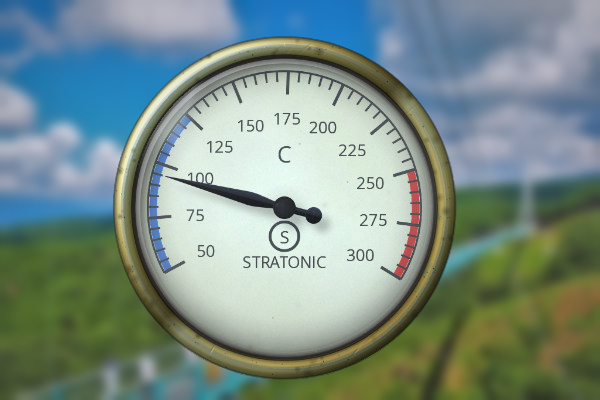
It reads 95 °C
